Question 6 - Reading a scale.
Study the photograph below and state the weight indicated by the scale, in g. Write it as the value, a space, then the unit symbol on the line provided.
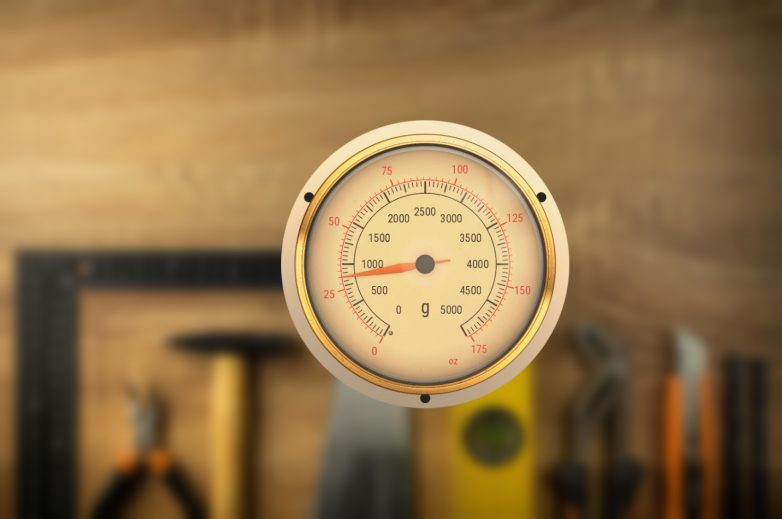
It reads 850 g
